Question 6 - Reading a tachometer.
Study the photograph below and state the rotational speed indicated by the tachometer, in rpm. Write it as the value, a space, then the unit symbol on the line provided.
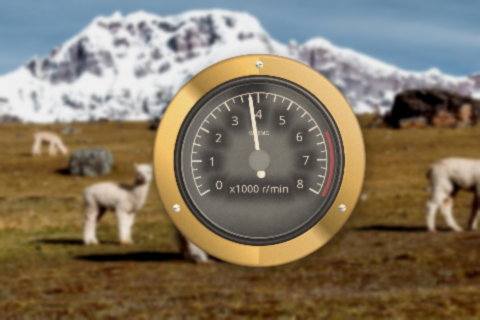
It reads 3750 rpm
